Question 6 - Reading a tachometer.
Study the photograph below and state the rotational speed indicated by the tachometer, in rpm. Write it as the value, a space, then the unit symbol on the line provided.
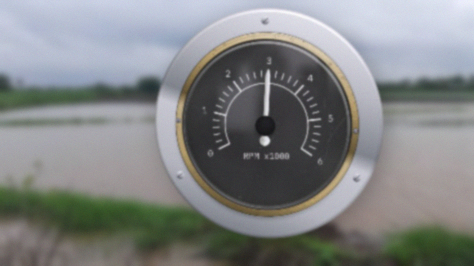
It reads 3000 rpm
